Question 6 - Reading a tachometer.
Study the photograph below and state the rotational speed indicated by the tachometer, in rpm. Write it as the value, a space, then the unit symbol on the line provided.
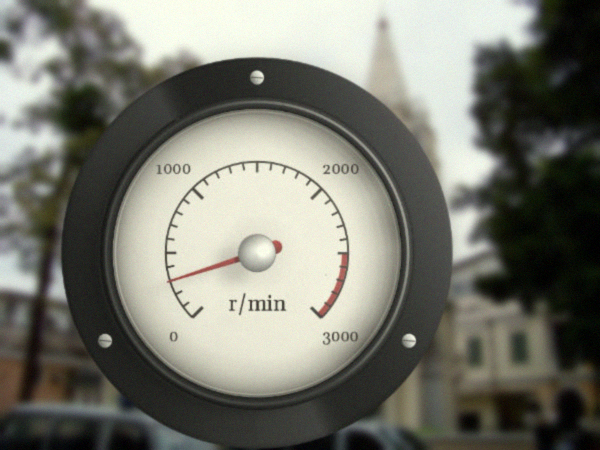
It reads 300 rpm
